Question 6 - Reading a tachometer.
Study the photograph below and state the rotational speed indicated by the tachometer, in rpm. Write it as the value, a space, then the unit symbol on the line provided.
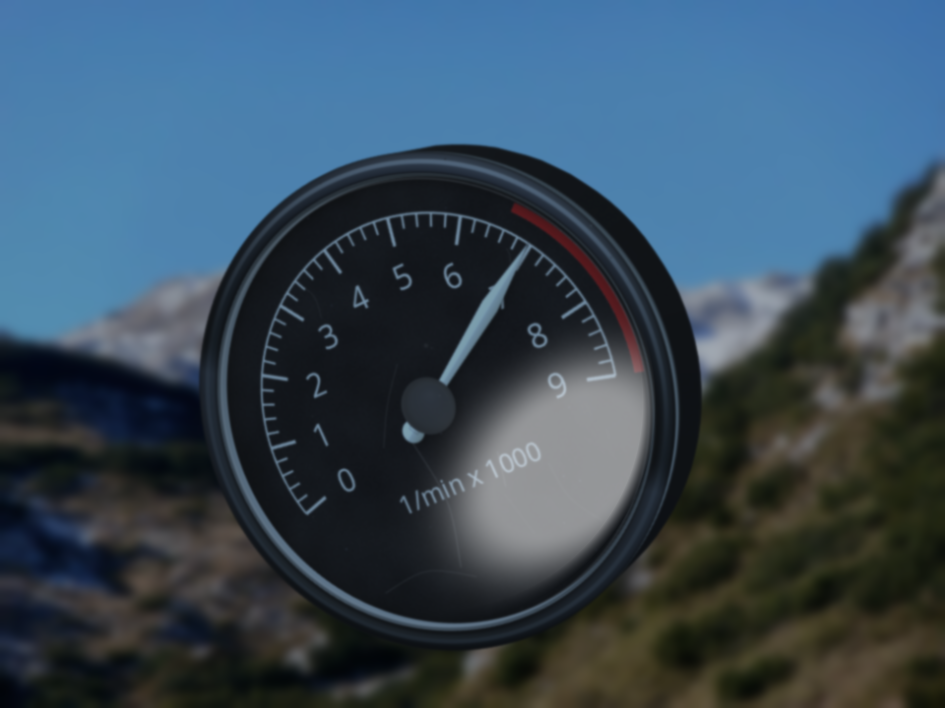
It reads 7000 rpm
